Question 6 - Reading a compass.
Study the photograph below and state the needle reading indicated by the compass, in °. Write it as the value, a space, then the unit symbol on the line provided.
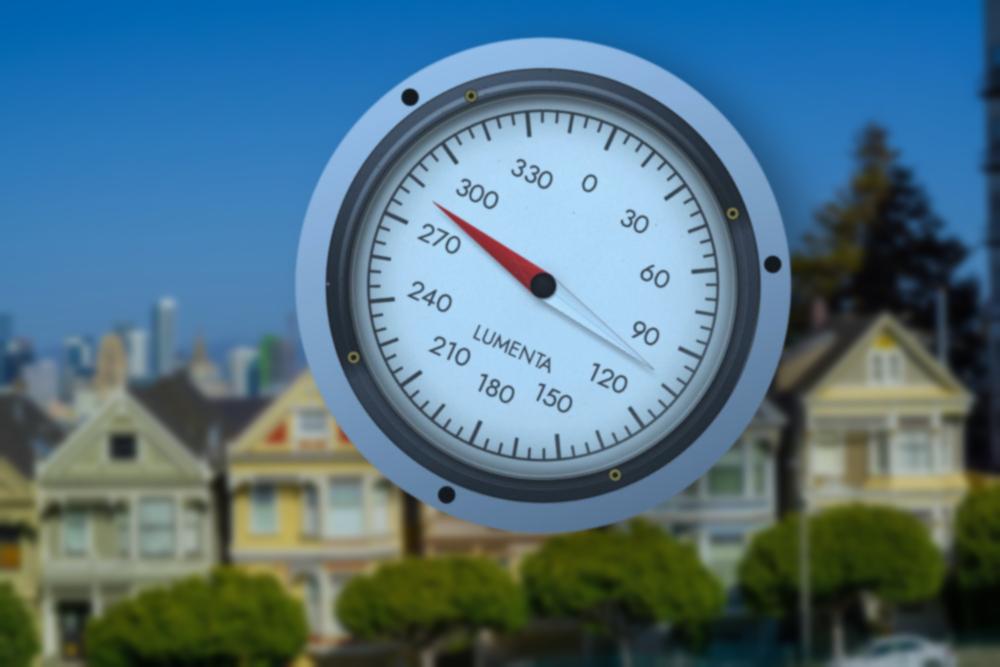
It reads 282.5 °
